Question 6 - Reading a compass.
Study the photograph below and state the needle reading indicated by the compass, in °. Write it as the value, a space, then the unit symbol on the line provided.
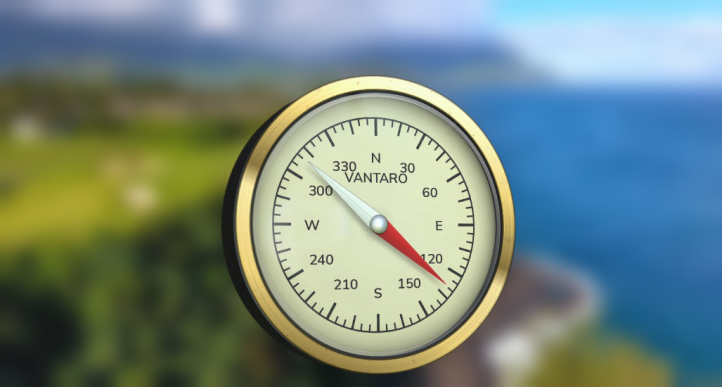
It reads 130 °
